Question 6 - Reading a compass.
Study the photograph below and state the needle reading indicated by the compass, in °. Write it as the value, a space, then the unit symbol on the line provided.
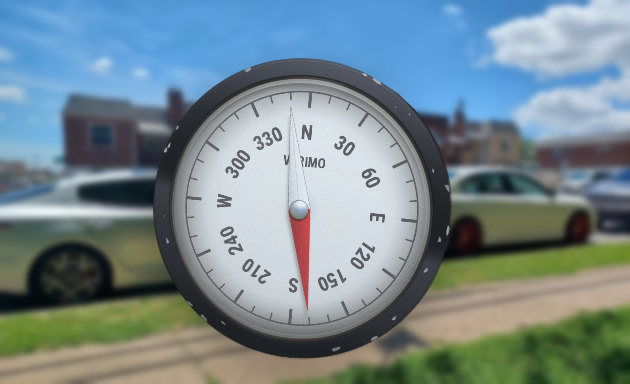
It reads 170 °
